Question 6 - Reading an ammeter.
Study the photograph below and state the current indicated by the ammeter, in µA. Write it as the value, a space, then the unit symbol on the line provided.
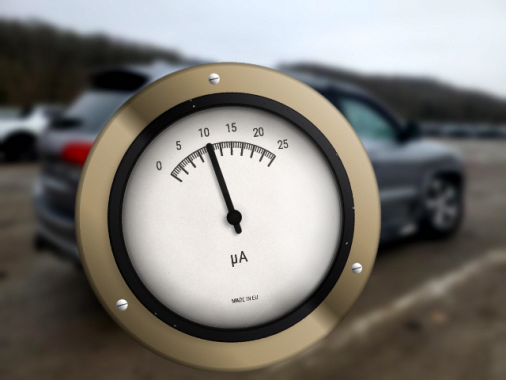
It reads 10 µA
